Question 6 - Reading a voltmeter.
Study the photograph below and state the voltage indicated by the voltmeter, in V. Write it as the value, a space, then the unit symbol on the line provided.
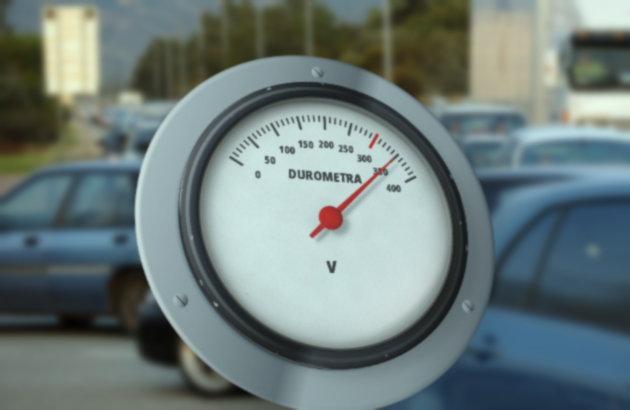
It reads 350 V
